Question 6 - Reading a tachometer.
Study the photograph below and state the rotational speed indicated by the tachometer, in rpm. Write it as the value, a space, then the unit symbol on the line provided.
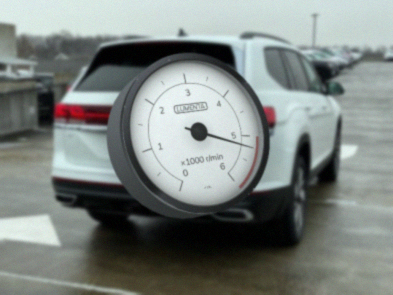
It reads 5250 rpm
